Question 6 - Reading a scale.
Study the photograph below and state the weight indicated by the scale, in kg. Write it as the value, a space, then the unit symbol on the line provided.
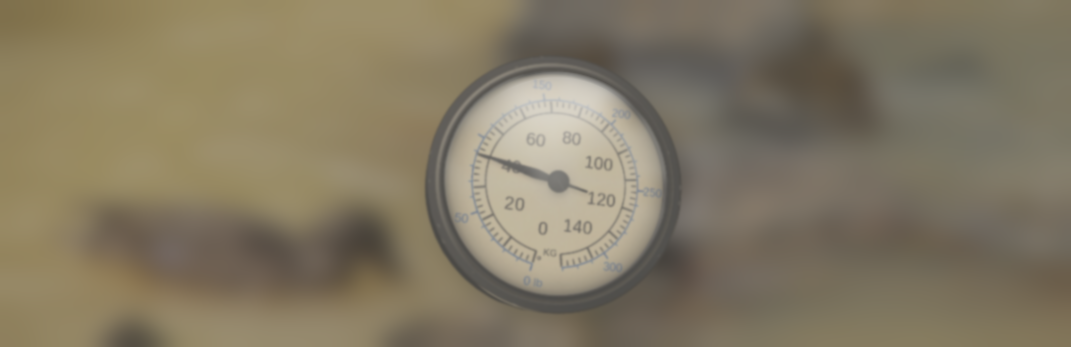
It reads 40 kg
